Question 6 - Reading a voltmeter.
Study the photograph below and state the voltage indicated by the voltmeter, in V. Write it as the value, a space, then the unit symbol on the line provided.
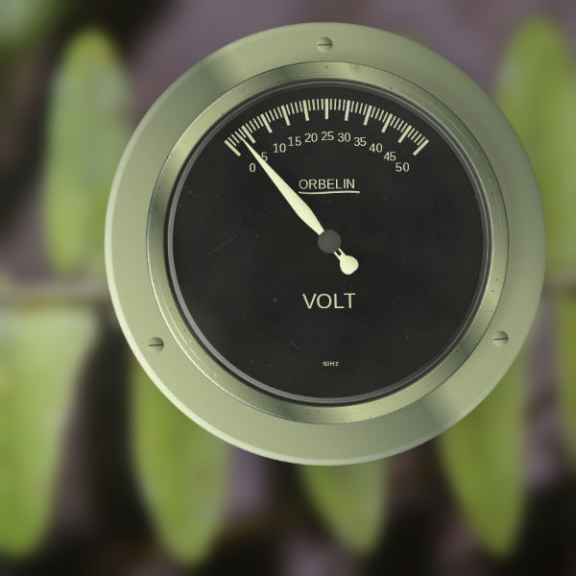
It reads 3 V
